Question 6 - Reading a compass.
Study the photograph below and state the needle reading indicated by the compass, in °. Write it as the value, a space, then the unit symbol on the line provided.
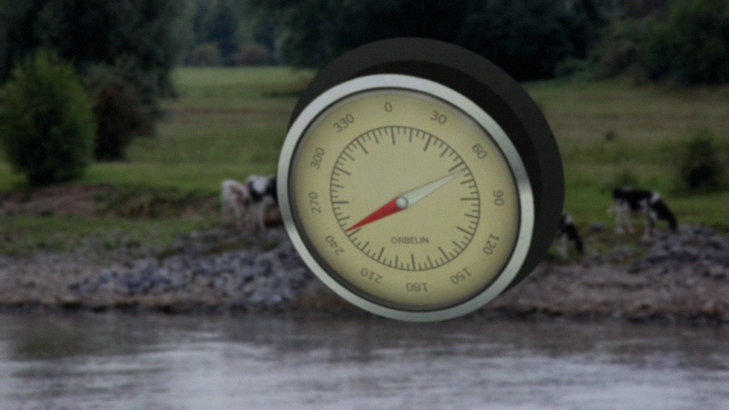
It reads 245 °
